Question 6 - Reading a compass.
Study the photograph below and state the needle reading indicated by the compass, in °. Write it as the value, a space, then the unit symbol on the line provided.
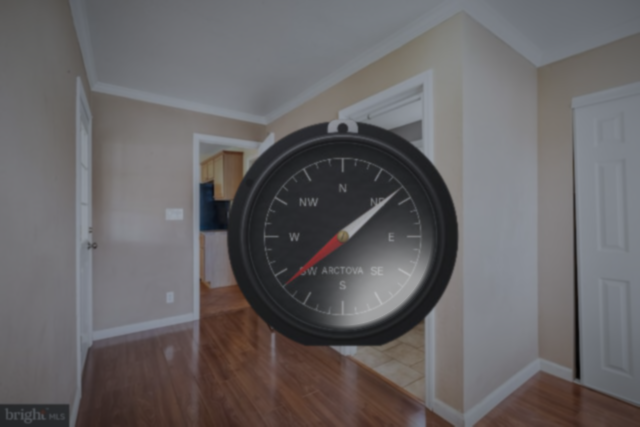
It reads 230 °
